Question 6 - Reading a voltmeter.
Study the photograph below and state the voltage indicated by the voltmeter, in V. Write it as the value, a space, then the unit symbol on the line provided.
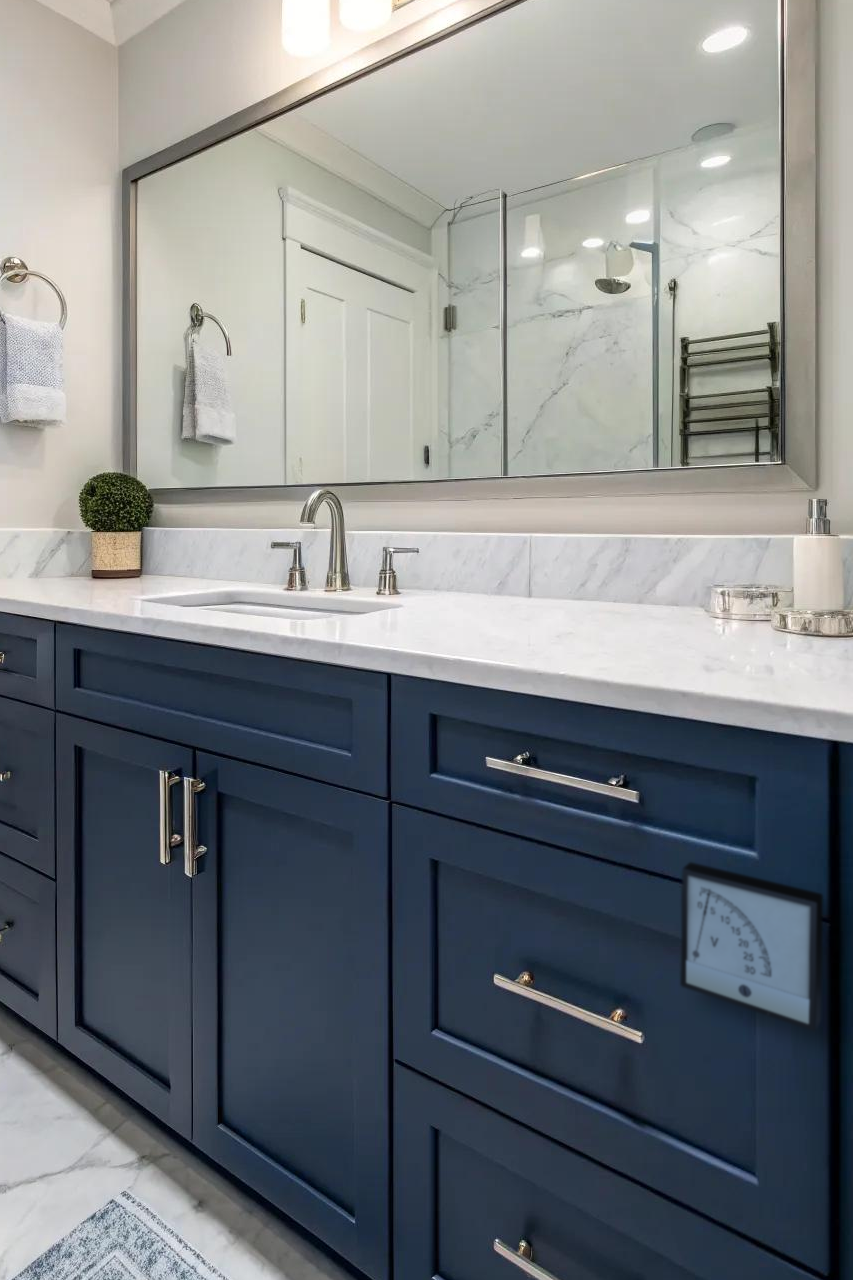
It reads 2.5 V
